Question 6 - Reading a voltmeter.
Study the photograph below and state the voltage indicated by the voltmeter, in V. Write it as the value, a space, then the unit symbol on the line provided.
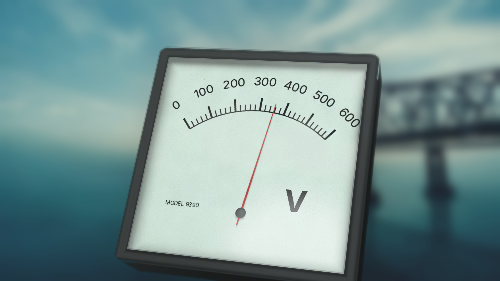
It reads 360 V
